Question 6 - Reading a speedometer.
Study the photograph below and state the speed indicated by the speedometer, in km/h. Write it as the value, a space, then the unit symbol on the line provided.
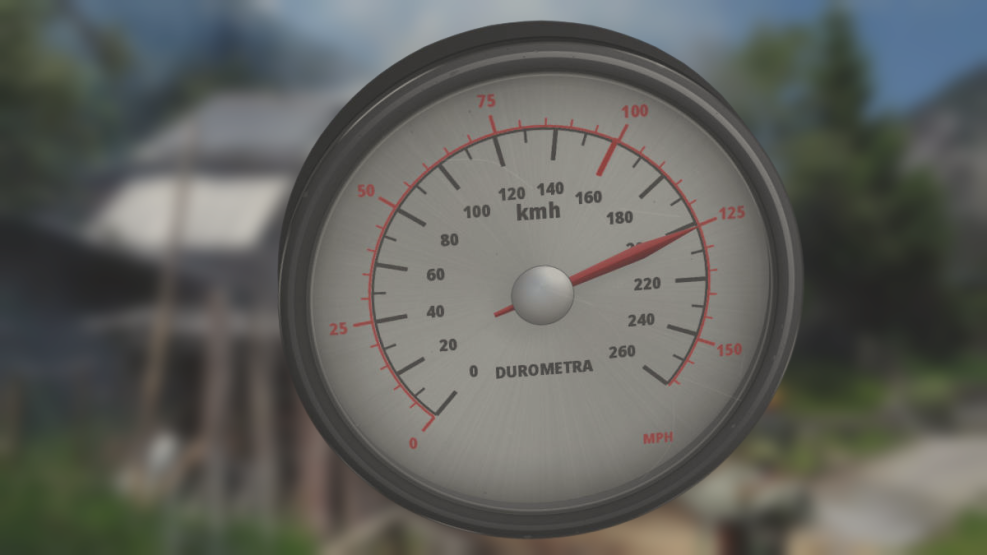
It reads 200 km/h
